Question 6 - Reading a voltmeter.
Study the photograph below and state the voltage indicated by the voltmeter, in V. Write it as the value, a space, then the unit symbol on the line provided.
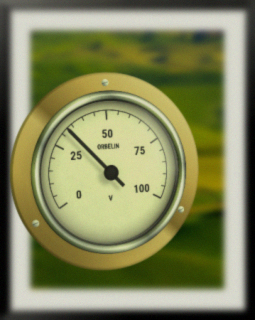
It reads 32.5 V
